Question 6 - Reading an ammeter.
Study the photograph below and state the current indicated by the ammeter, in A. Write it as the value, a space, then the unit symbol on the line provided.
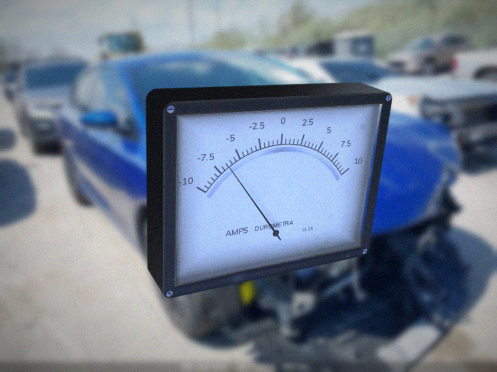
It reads -6.5 A
